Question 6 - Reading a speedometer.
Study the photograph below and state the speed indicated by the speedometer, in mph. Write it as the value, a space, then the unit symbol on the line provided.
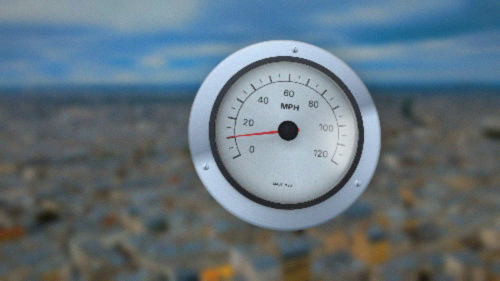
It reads 10 mph
